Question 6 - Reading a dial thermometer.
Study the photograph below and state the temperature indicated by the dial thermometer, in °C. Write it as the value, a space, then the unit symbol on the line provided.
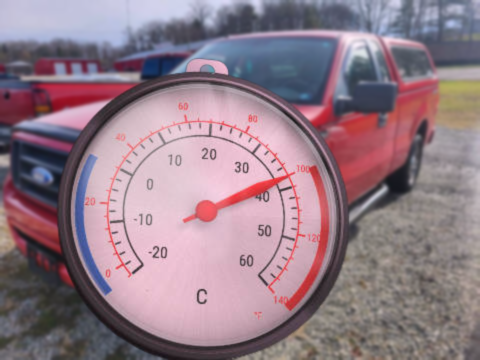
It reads 38 °C
